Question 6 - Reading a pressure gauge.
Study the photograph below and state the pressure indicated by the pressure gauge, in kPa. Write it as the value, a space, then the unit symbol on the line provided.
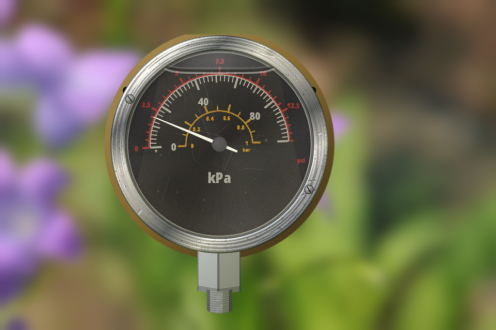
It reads 14 kPa
